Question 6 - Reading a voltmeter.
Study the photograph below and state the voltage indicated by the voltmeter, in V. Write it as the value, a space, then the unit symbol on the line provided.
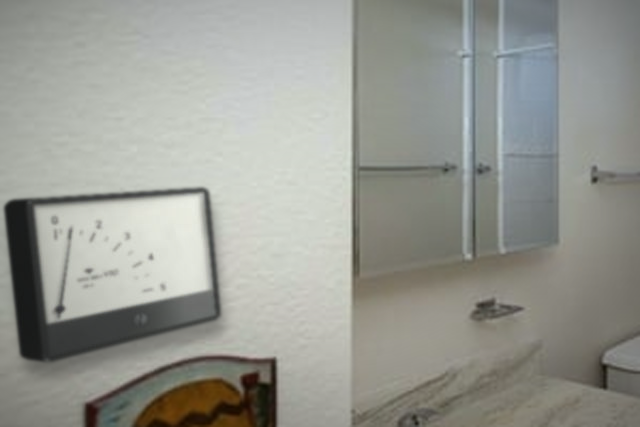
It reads 1 V
